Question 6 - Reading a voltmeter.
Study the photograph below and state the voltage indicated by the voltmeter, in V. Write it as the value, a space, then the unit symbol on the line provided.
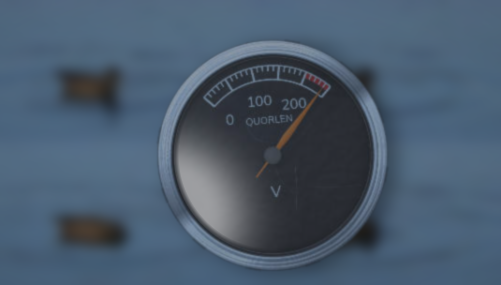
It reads 240 V
